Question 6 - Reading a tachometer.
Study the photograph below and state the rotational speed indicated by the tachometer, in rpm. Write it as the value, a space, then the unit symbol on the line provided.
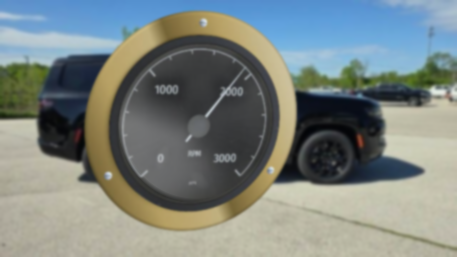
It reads 1900 rpm
